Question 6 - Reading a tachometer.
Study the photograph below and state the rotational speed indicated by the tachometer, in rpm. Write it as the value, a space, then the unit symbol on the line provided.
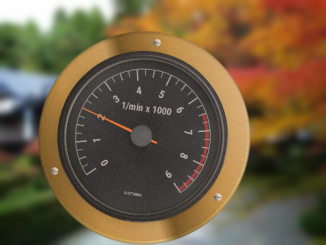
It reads 2000 rpm
